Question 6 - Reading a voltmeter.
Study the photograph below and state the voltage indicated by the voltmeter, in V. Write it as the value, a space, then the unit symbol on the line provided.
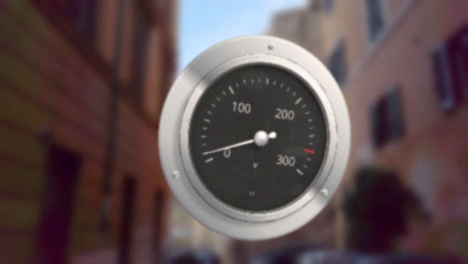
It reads 10 V
